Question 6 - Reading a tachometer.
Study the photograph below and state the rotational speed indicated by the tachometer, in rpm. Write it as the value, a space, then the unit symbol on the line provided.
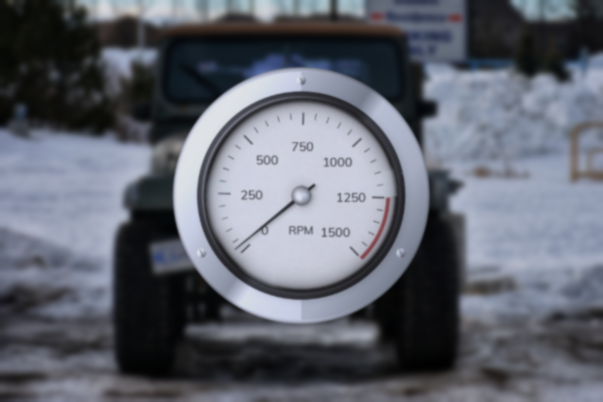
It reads 25 rpm
